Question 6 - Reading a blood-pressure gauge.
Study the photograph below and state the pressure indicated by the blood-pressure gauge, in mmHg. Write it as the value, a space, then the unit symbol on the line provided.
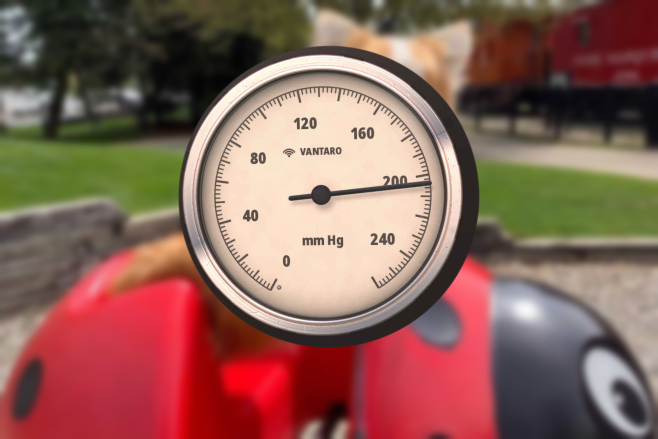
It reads 204 mmHg
